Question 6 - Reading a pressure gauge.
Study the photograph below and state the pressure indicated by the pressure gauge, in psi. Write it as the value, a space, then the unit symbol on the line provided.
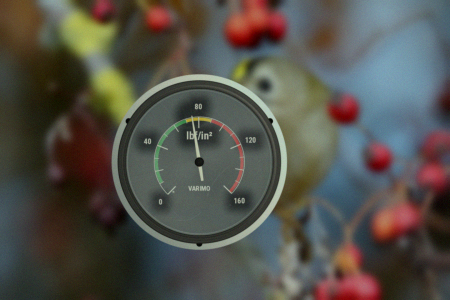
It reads 75 psi
